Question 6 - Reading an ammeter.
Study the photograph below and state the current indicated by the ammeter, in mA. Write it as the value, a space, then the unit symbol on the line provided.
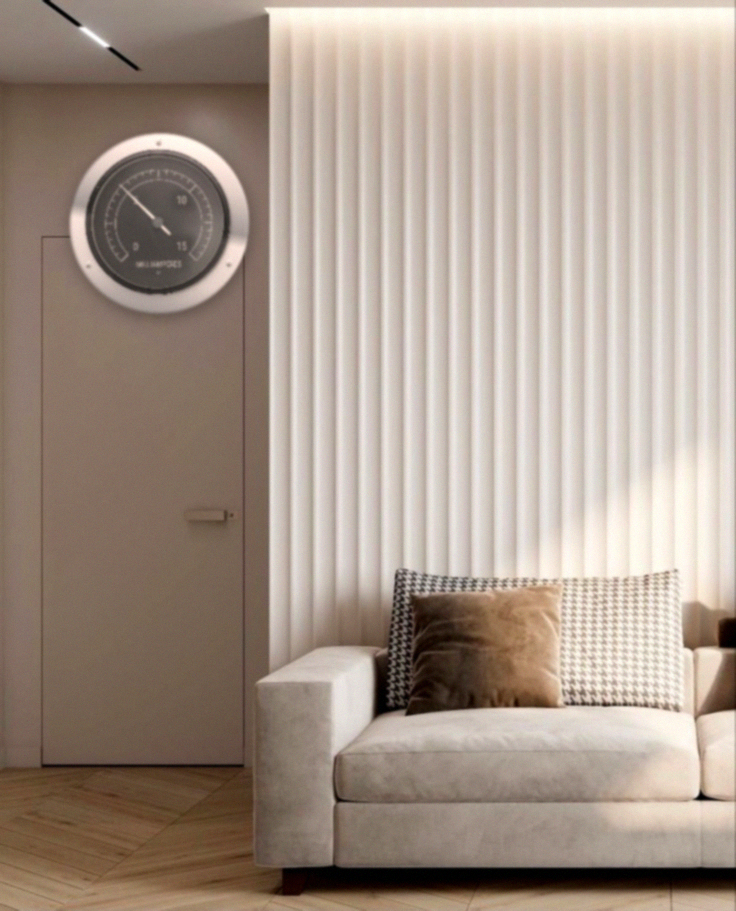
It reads 5 mA
